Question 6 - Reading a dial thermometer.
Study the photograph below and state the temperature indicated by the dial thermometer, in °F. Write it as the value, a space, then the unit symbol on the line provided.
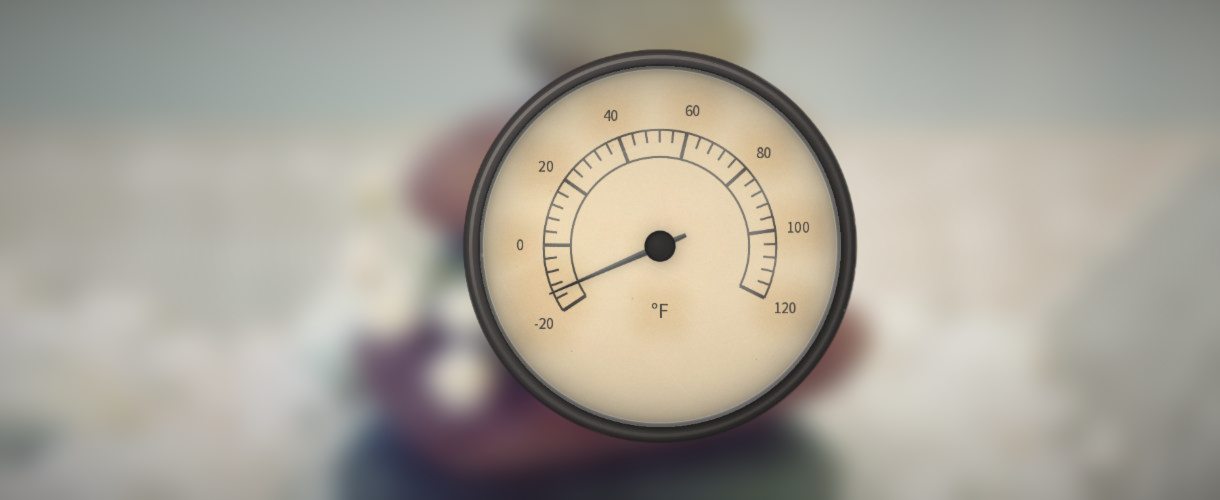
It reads -14 °F
